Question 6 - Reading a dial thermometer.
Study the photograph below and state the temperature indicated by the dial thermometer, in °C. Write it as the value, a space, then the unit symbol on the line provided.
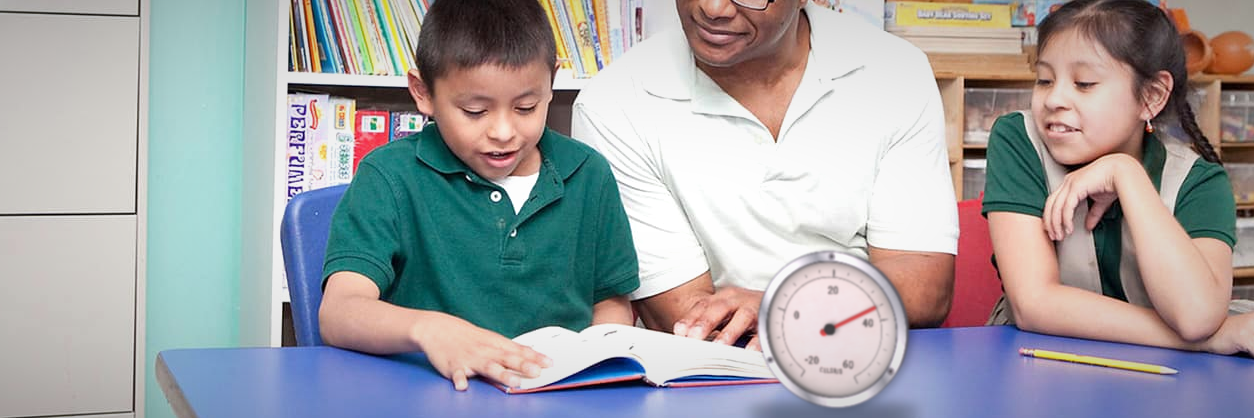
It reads 36 °C
